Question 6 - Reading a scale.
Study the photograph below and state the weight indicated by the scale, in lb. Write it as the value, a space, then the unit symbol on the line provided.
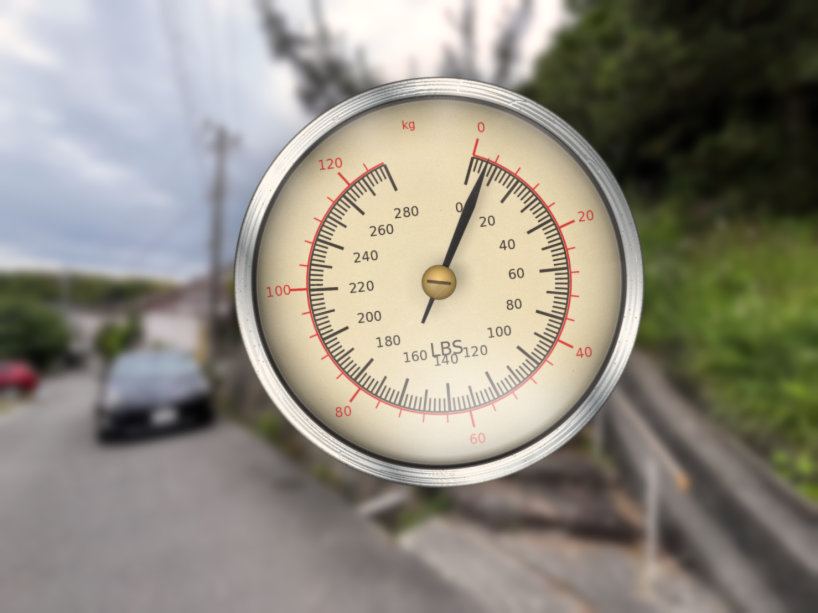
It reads 6 lb
